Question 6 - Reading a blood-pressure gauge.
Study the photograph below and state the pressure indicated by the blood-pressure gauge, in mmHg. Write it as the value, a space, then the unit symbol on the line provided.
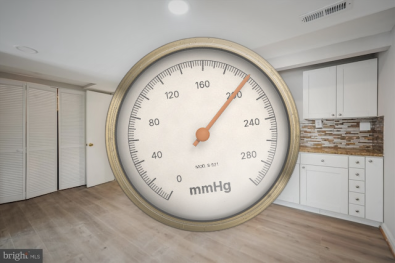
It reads 200 mmHg
